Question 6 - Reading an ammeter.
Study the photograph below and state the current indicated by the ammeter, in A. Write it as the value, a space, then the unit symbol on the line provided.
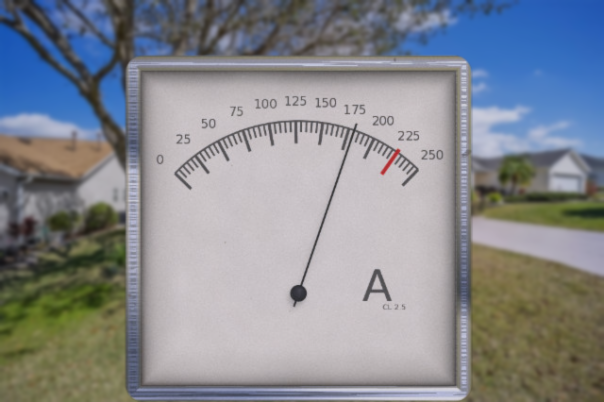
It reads 180 A
